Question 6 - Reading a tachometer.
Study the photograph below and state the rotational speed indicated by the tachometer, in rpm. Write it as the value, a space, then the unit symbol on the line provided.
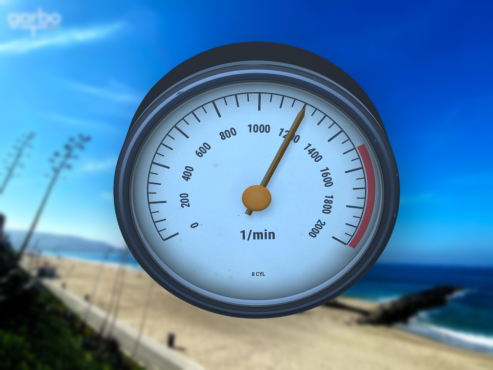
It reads 1200 rpm
